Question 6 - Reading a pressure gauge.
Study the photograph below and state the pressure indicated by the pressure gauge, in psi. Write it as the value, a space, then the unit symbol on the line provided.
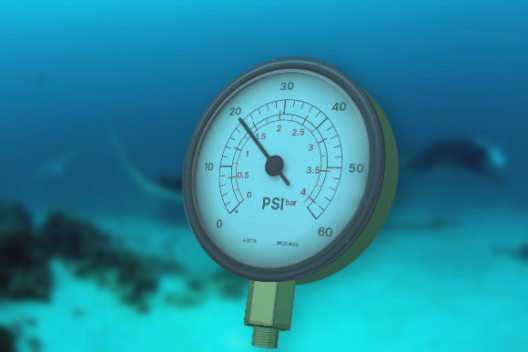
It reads 20 psi
